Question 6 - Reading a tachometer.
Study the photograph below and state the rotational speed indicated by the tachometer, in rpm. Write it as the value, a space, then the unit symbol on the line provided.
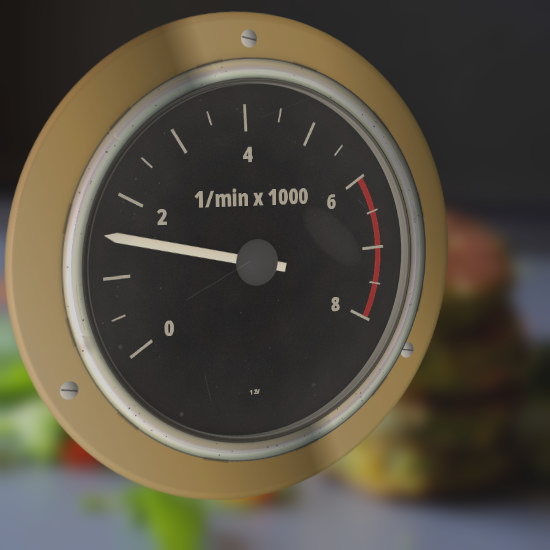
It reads 1500 rpm
